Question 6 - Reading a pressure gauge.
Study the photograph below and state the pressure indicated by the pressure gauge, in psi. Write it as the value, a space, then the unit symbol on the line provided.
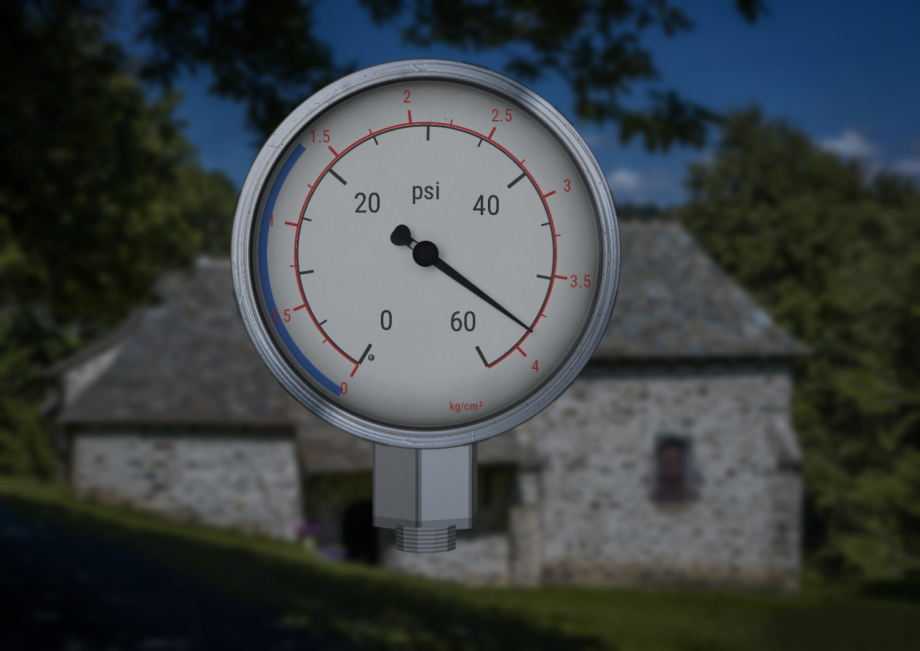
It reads 55 psi
